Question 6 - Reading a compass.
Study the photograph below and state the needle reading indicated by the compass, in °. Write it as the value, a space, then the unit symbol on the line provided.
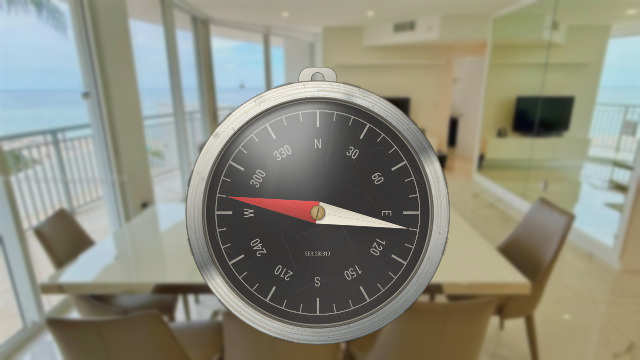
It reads 280 °
